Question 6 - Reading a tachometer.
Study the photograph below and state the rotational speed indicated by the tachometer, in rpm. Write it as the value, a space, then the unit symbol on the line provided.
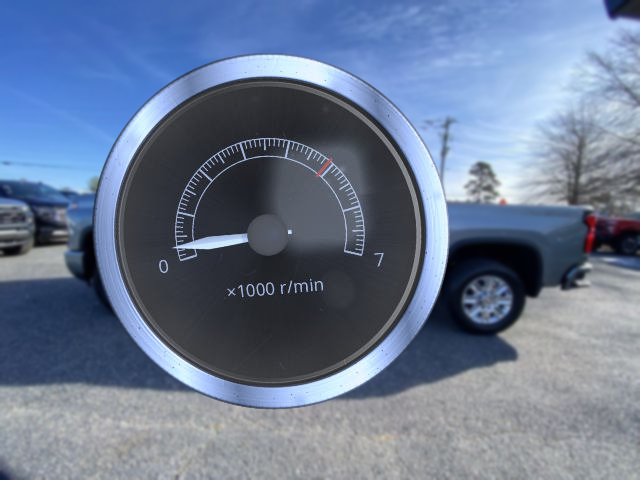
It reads 300 rpm
